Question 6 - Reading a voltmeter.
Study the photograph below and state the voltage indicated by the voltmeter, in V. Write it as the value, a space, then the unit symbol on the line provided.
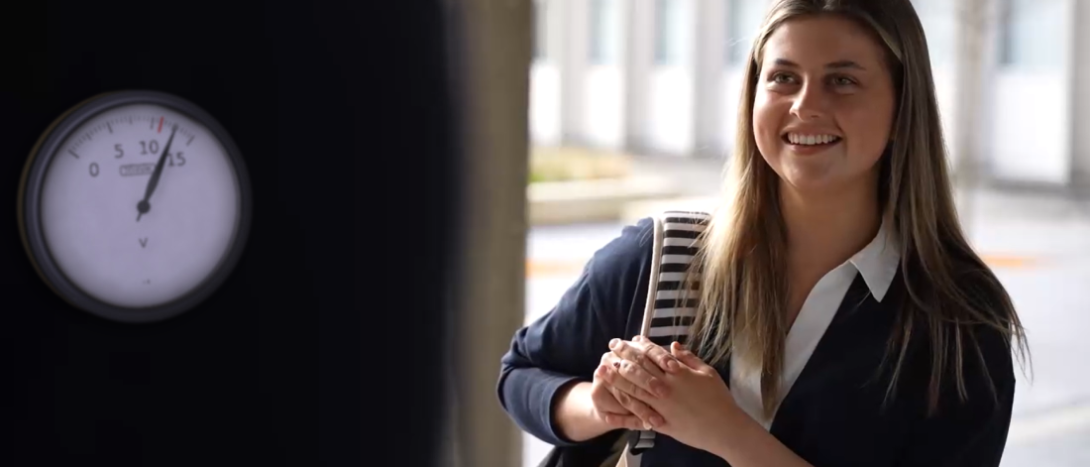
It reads 12.5 V
